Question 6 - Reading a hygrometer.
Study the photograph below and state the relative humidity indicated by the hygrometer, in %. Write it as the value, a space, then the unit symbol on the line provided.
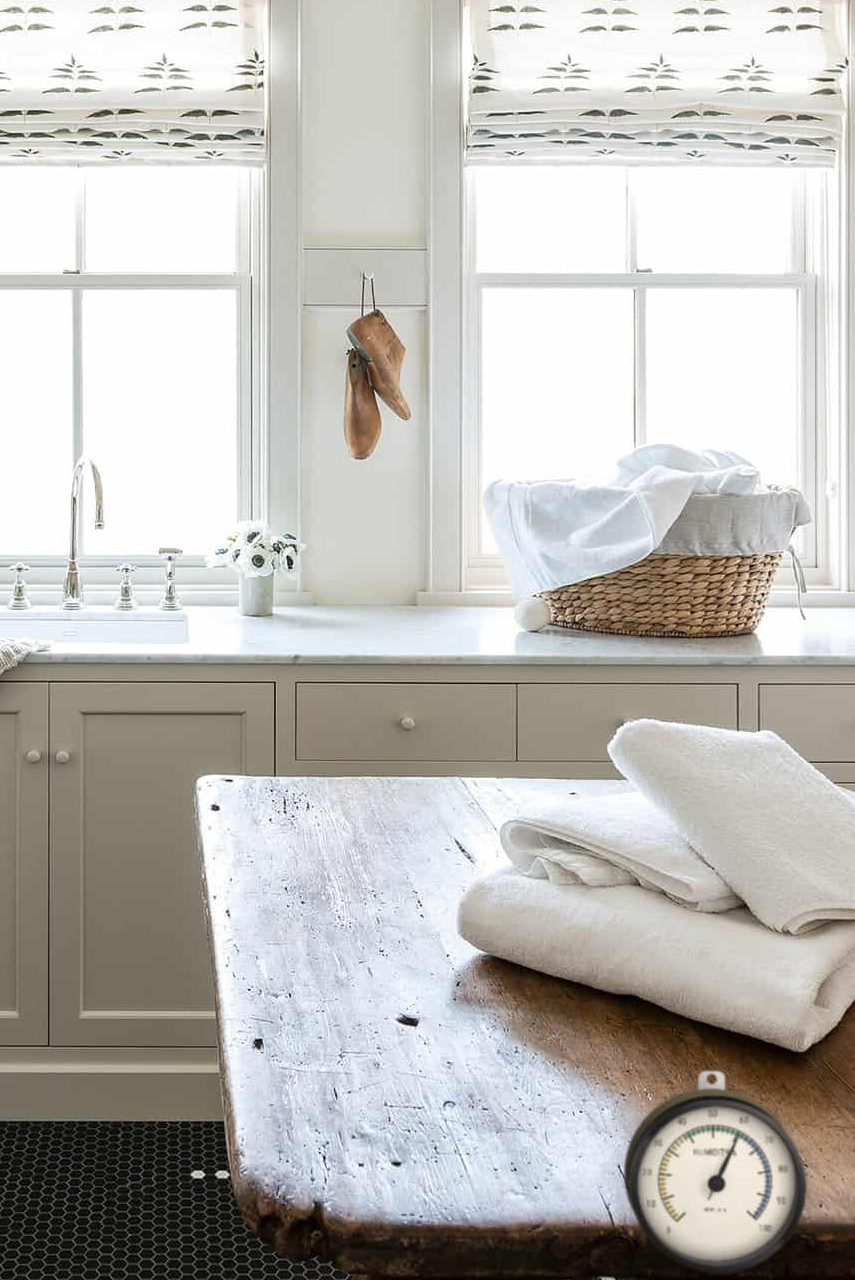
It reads 60 %
